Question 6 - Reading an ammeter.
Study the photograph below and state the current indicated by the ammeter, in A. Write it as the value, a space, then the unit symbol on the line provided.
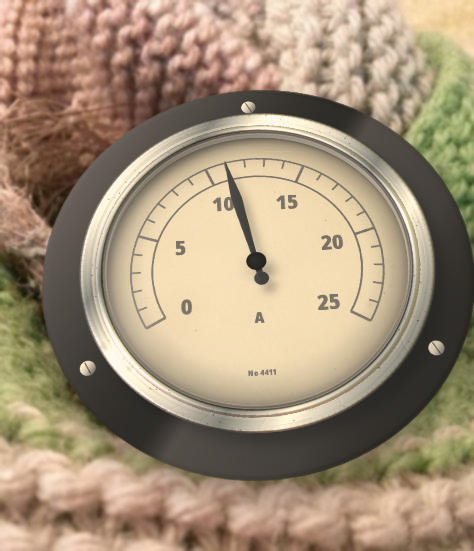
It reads 11 A
